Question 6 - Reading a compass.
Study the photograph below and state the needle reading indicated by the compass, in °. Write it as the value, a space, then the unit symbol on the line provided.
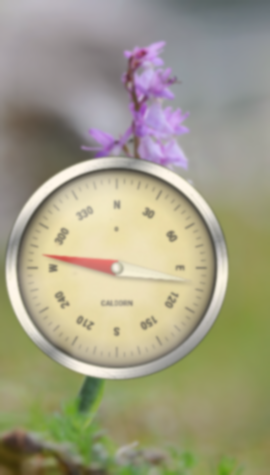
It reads 280 °
